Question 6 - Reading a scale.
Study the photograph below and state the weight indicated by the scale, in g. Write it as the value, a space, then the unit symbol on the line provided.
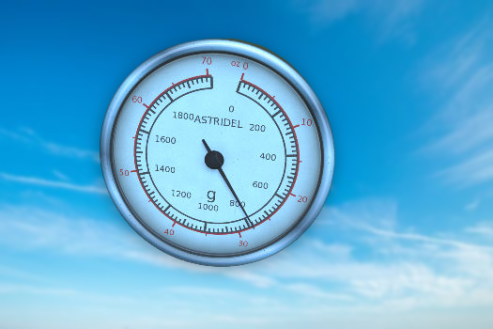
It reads 780 g
